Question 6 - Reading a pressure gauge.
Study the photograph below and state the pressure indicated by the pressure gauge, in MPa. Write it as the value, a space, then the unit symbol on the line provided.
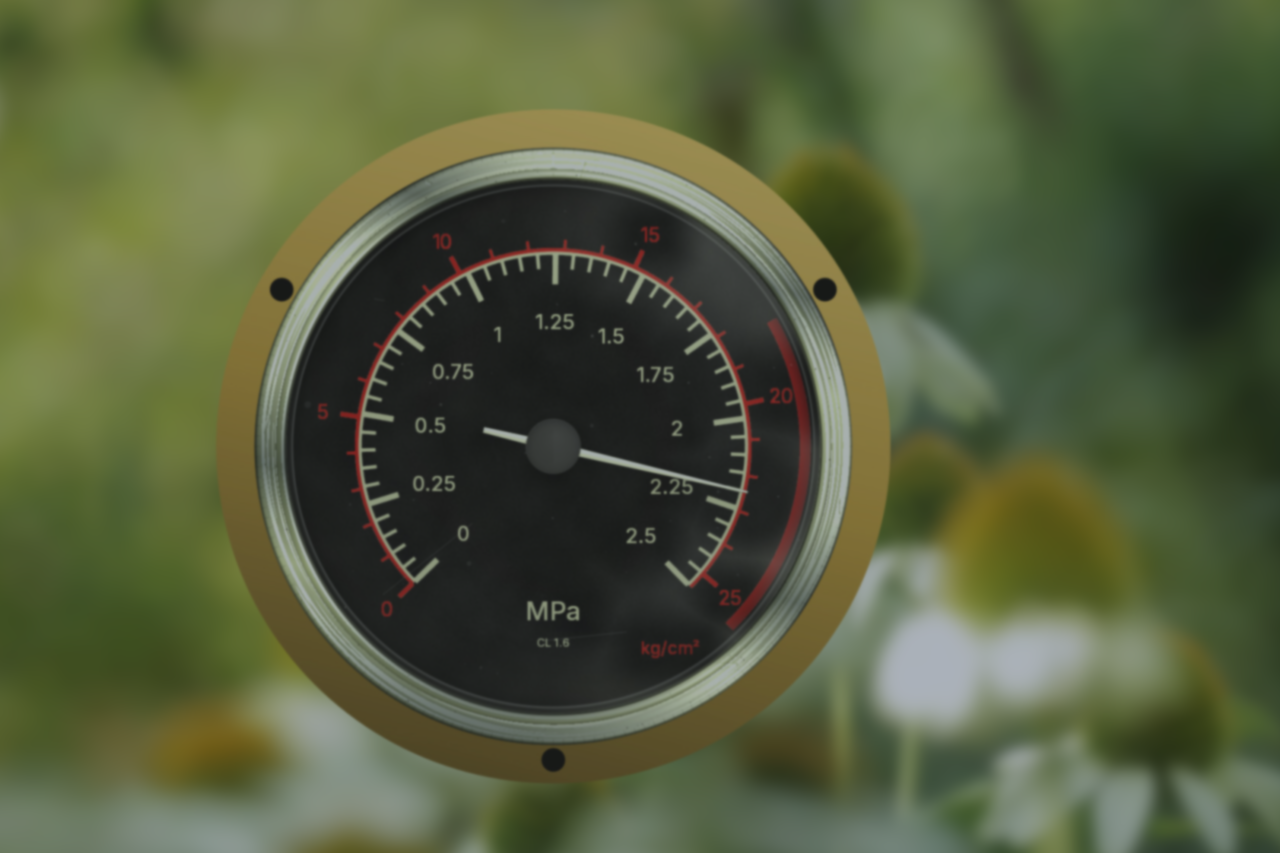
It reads 2.2 MPa
